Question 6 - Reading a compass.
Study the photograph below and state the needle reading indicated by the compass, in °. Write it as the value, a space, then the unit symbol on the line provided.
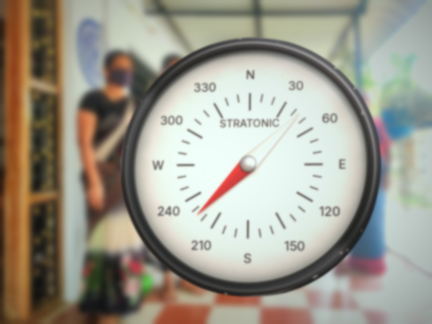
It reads 225 °
